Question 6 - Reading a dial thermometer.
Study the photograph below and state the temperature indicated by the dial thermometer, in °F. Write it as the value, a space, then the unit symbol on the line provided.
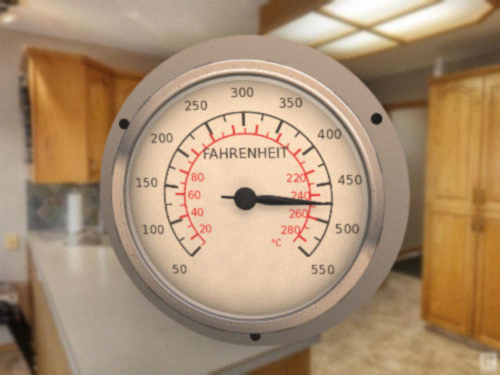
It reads 475 °F
